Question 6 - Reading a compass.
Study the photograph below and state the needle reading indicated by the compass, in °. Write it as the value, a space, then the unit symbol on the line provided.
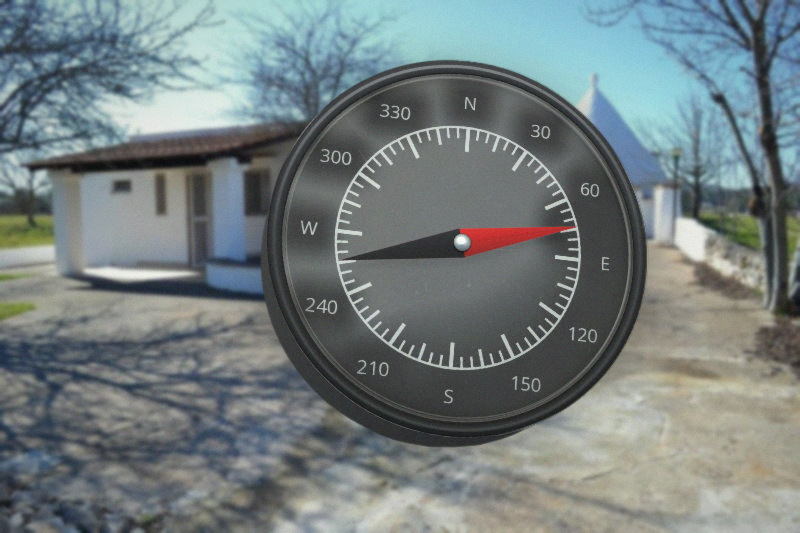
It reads 75 °
